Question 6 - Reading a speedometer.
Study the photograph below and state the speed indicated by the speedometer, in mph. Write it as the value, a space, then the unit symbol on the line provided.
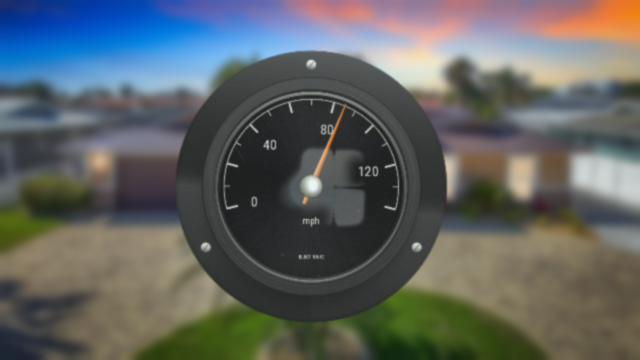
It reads 85 mph
